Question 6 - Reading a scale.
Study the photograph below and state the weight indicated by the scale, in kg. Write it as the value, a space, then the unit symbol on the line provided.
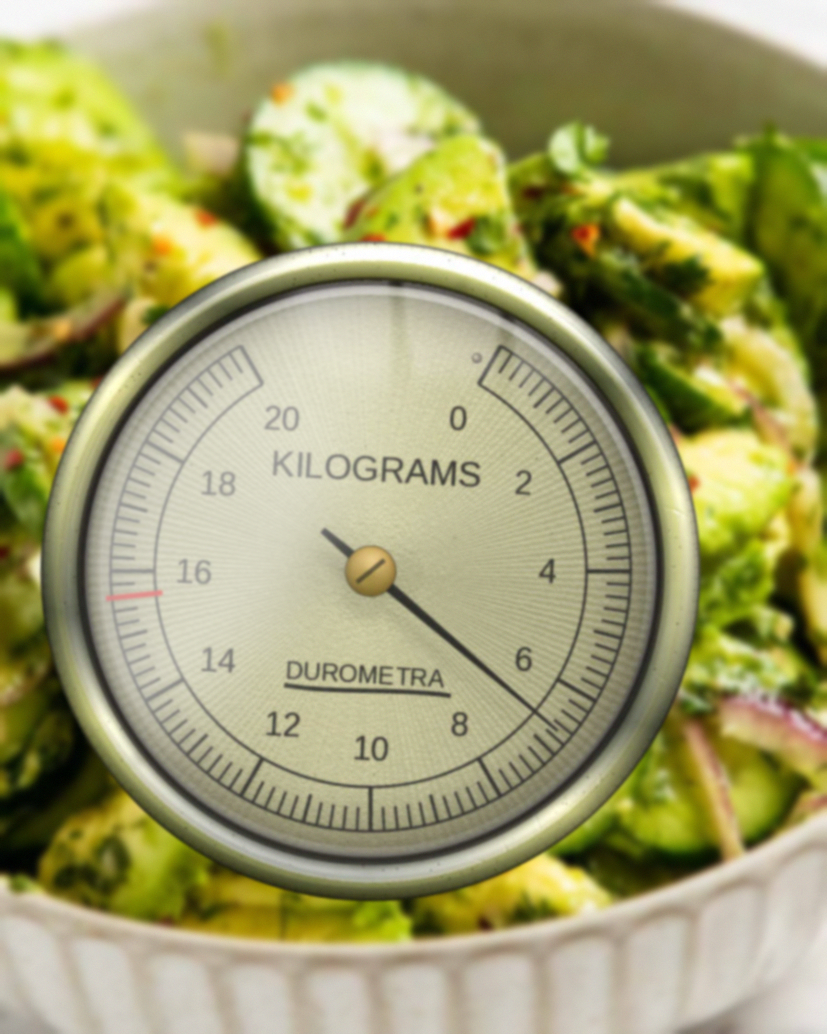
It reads 6.7 kg
